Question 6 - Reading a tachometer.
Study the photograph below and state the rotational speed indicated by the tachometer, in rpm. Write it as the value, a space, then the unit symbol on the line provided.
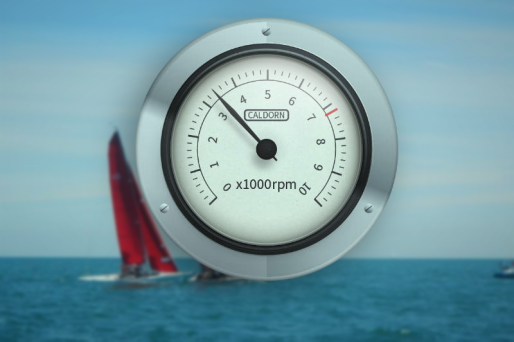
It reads 3400 rpm
